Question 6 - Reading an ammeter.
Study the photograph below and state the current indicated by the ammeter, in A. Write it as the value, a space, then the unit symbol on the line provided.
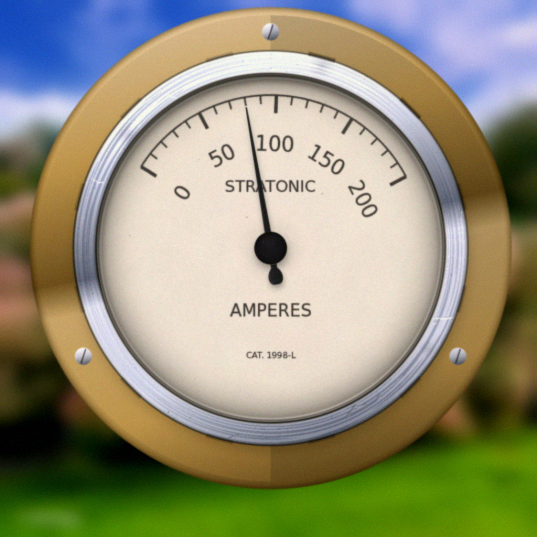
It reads 80 A
